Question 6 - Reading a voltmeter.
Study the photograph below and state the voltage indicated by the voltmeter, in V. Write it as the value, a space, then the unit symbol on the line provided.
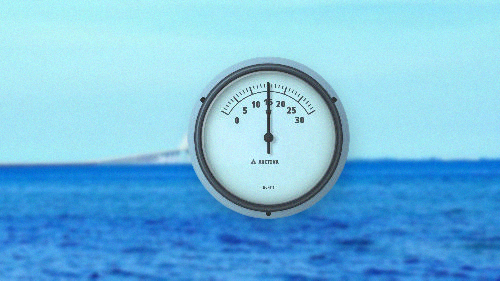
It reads 15 V
